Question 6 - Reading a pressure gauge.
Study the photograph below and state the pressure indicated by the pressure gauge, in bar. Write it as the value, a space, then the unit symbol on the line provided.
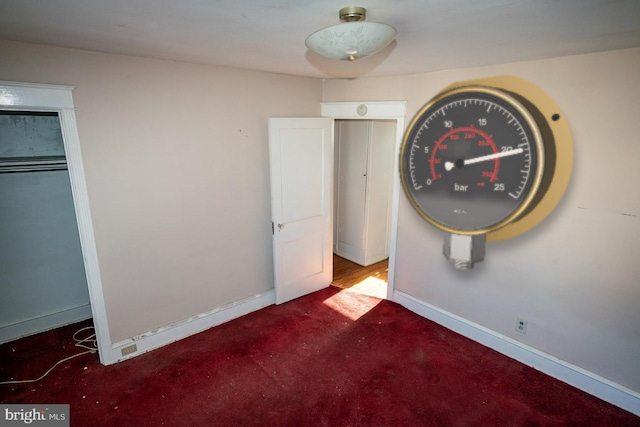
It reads 20.5 bar
